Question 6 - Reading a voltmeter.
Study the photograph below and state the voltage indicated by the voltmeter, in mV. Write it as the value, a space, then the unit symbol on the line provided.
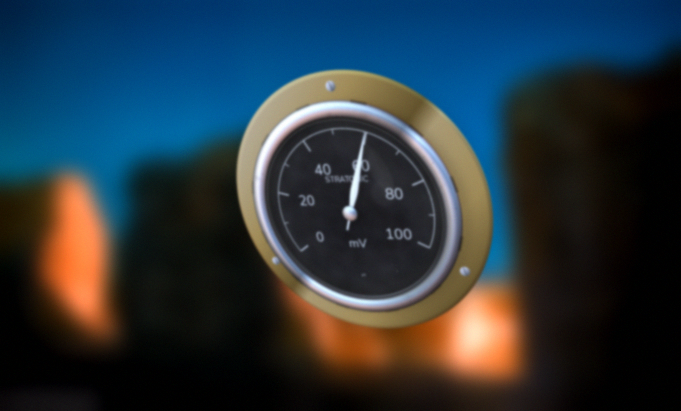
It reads 60 mV
